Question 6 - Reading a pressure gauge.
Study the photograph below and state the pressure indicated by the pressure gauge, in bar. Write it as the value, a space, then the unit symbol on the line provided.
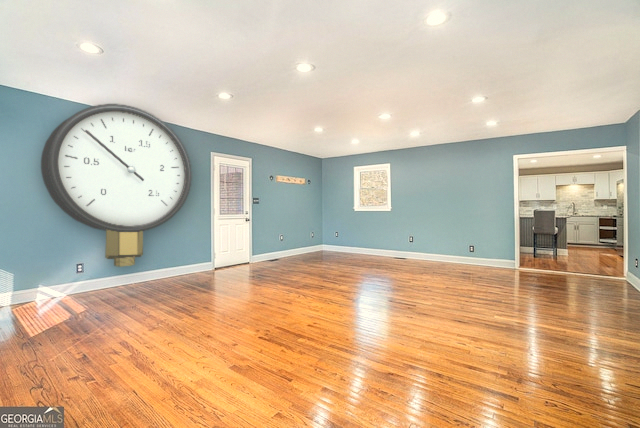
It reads 0.8 bar
